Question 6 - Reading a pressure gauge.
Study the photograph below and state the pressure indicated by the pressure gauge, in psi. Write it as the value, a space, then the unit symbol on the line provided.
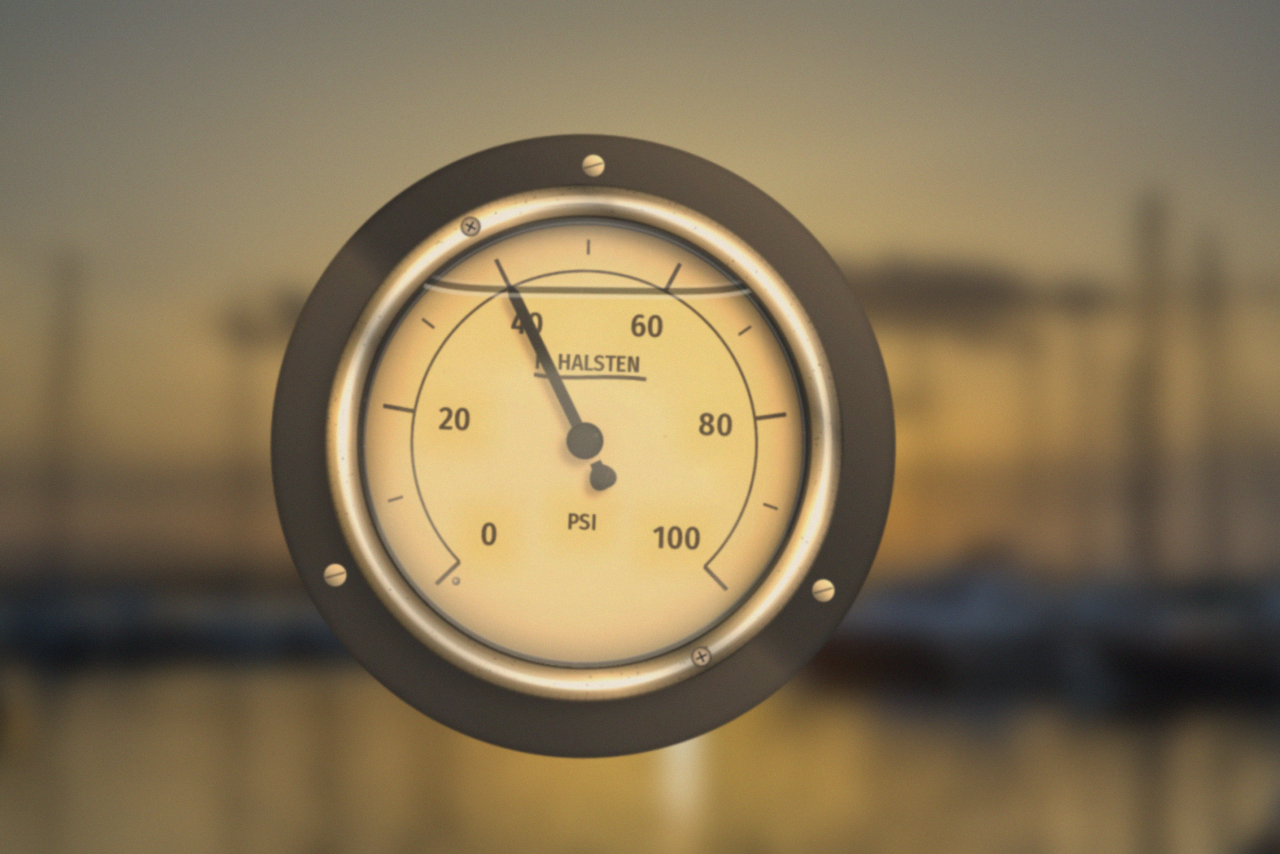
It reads 40 psi
